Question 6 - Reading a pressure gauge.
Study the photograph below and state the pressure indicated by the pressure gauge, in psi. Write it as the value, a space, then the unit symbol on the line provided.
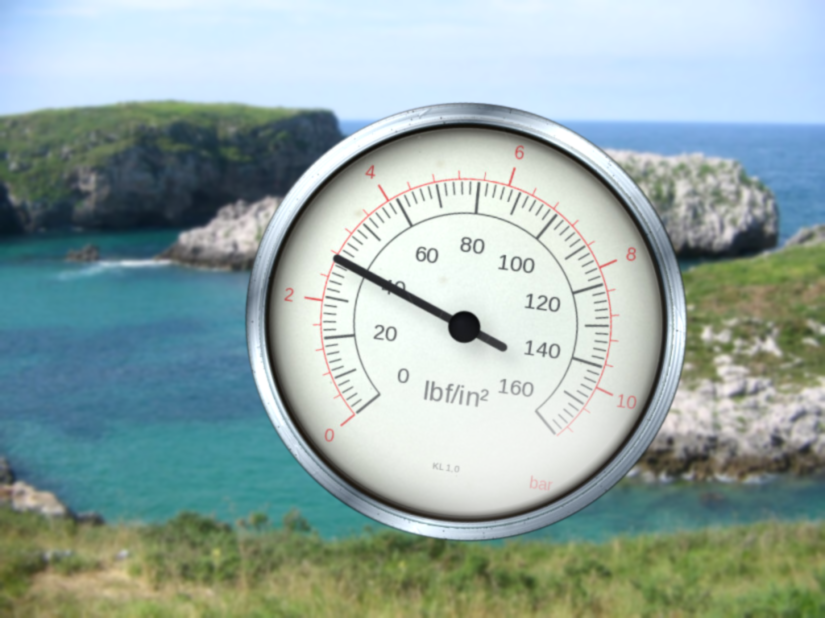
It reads 40 psi
